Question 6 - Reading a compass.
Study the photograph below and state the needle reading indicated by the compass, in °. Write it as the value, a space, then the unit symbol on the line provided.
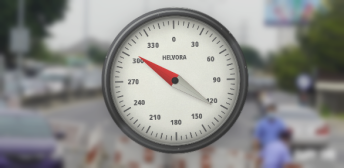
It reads 305 °
